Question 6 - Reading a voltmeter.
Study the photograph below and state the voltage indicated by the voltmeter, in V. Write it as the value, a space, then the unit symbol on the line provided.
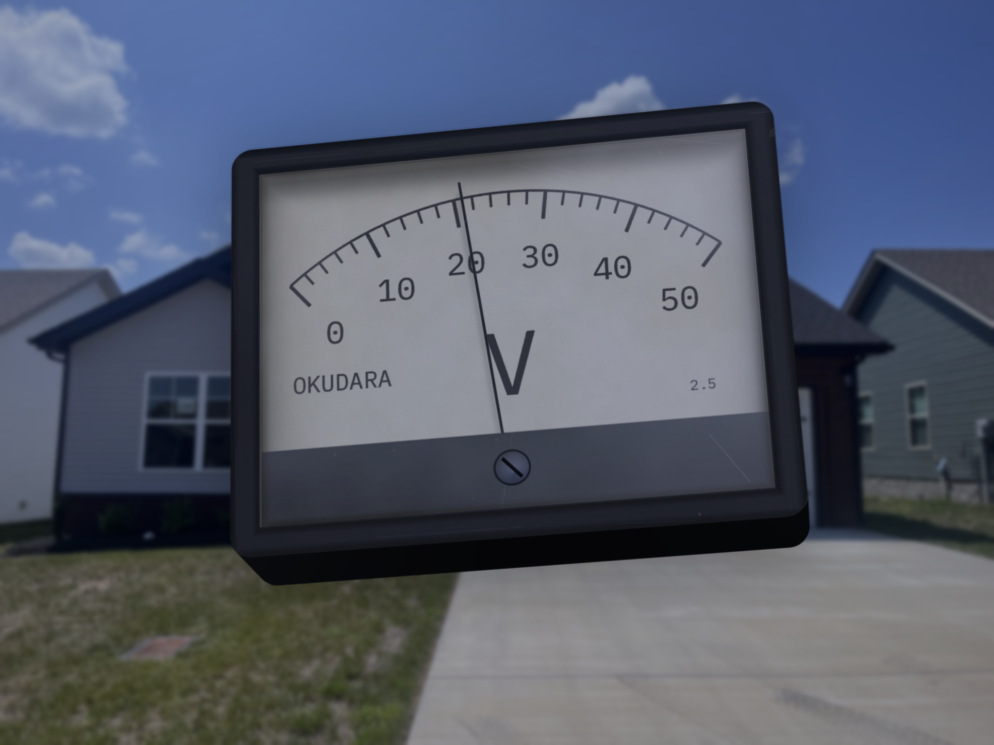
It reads 21 V
